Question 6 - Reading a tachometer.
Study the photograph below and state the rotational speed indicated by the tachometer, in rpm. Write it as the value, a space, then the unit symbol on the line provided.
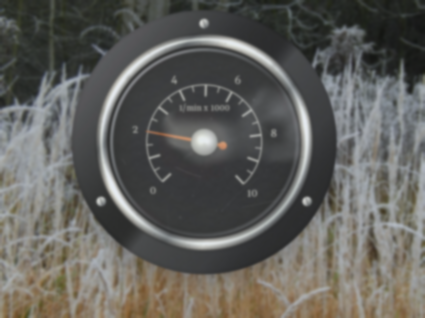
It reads 2000 rpm
